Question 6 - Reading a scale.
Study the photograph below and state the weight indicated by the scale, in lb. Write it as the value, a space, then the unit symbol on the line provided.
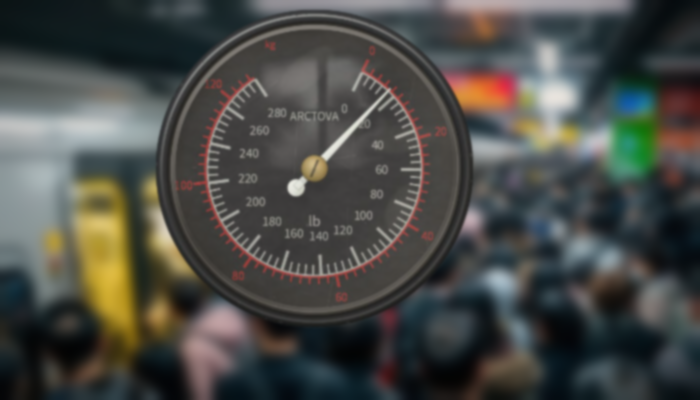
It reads 16 lb
